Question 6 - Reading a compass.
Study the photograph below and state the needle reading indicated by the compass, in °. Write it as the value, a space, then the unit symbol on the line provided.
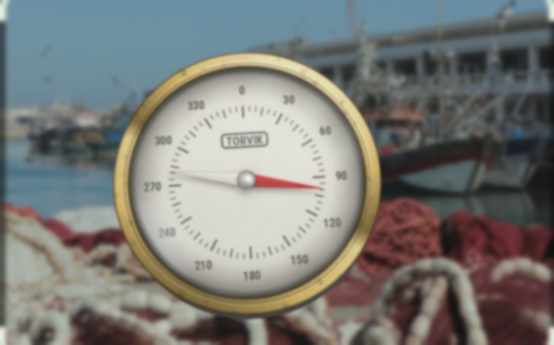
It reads 100 °
